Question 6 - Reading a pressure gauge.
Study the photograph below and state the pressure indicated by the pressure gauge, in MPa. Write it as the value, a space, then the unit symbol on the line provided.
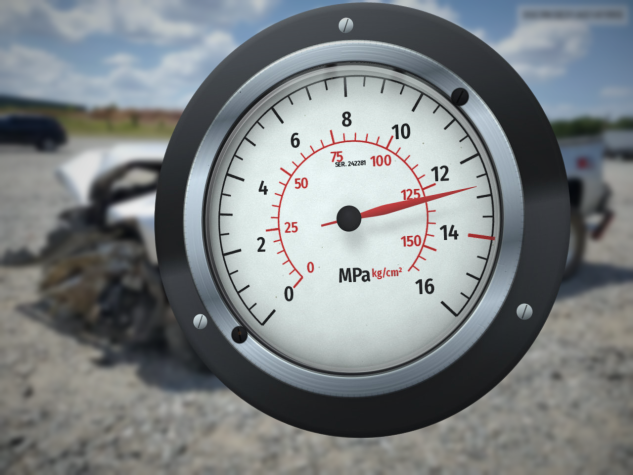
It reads 12.75 MPa
